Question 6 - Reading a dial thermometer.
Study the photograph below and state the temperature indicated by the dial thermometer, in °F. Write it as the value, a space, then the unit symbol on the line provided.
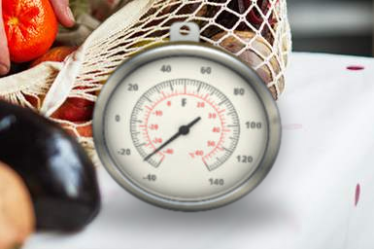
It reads -30 °F
